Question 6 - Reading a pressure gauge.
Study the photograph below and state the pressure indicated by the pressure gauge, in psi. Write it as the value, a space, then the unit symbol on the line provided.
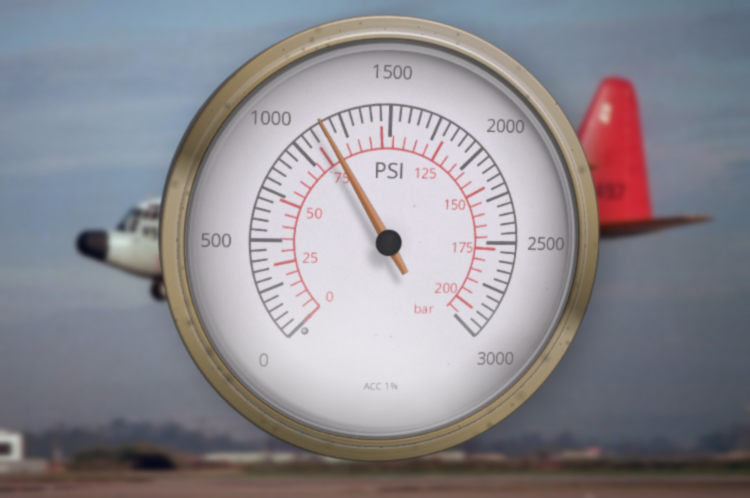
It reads 1150 psi
